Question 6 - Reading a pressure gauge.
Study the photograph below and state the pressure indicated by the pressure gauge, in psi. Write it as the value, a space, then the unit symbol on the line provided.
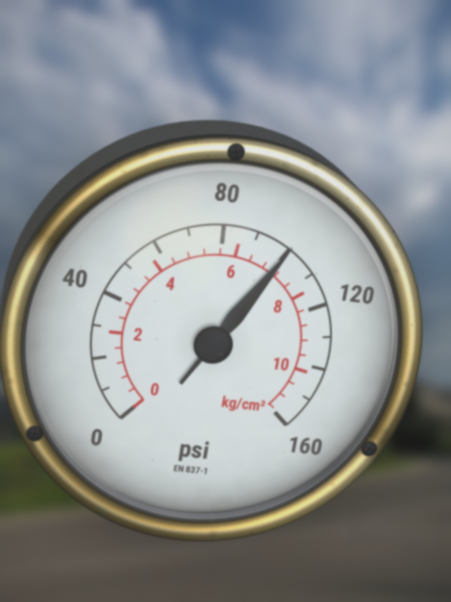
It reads 100 psi
